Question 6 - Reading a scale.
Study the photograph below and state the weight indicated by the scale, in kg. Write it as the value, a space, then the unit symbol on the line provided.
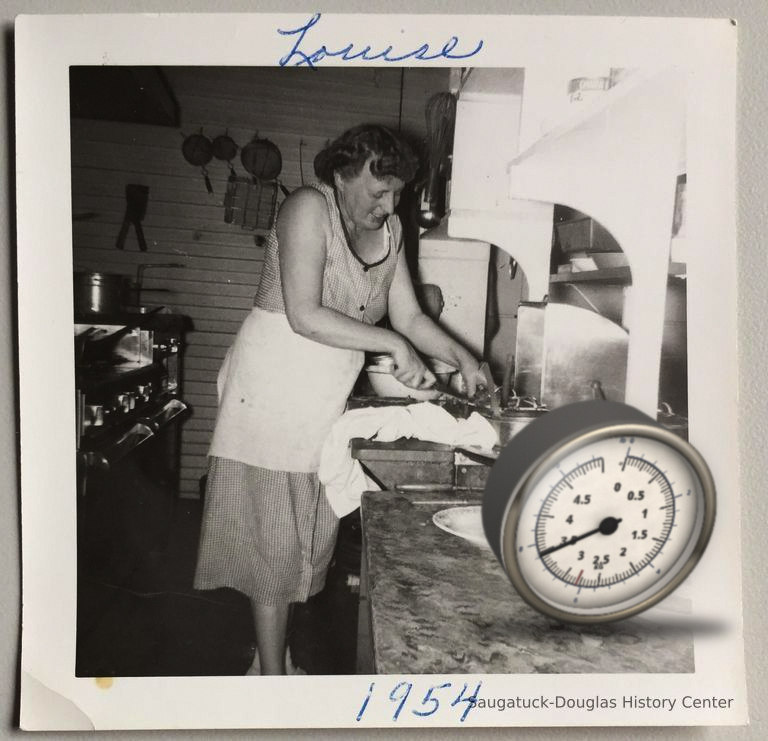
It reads 3.5 kg
